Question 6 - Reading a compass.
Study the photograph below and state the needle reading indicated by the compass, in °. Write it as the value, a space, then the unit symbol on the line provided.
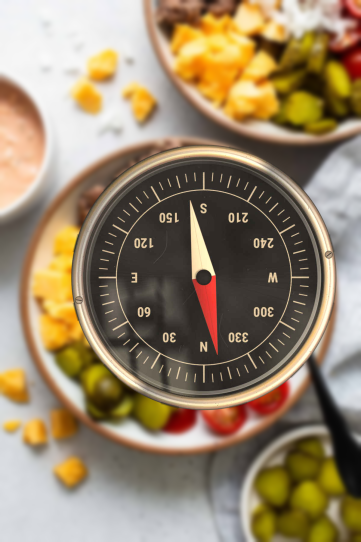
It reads 350 °
